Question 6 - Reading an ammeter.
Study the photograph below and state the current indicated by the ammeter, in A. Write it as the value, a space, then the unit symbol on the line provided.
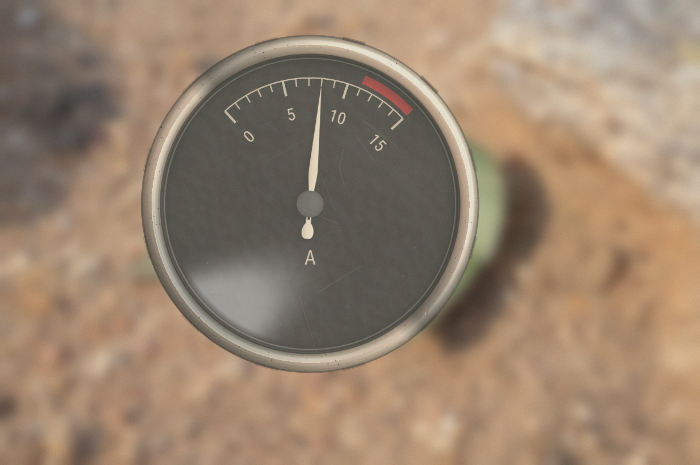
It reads 8 A
